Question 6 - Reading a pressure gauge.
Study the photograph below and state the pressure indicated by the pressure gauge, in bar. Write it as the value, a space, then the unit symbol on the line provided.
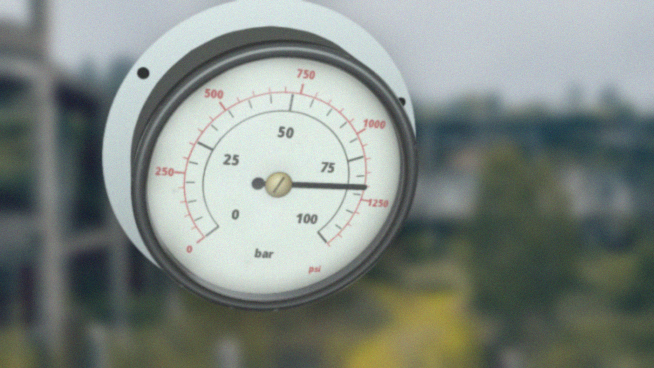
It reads 82.5 bar
